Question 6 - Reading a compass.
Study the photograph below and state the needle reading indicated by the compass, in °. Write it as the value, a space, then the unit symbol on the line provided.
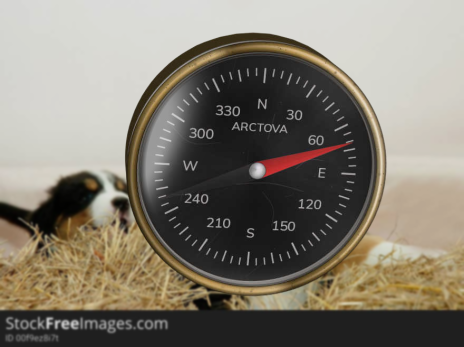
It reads 70 °
